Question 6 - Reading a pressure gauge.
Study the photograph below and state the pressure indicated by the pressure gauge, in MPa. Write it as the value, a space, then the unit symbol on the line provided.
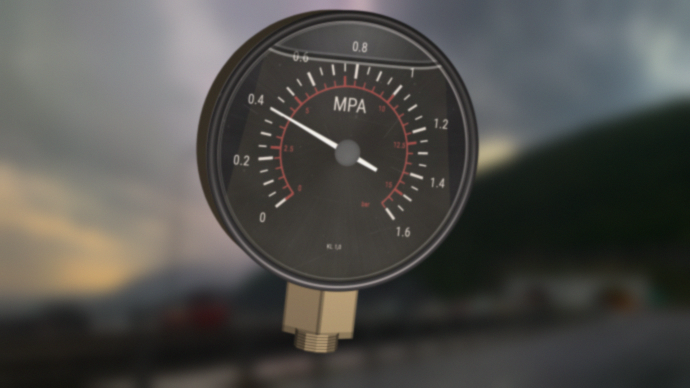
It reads 0.4 MPa
